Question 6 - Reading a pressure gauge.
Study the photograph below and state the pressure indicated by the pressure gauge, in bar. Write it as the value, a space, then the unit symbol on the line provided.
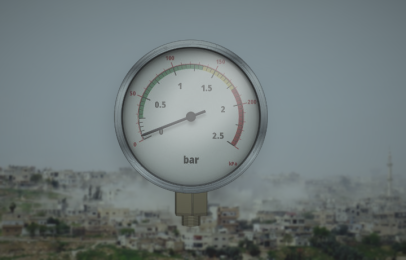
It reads 0.05 bar
